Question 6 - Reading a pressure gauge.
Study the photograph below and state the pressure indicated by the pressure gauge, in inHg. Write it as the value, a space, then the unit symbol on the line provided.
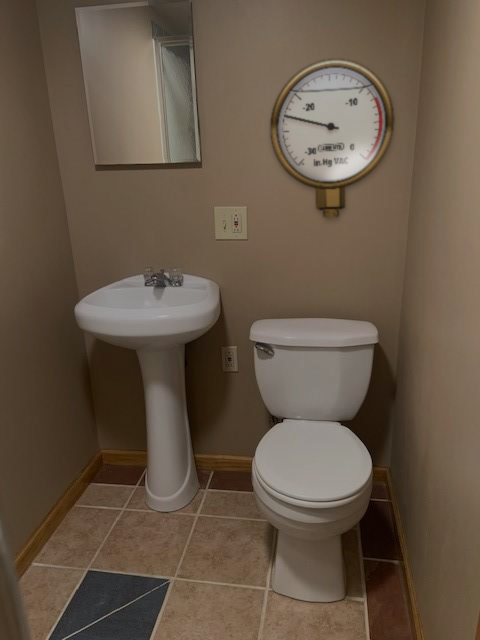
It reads -23 inHg
